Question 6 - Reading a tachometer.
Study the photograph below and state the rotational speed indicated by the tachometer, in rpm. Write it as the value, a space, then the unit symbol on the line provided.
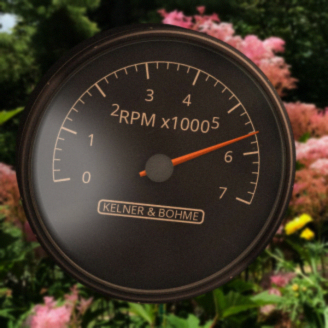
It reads 5600 rpm
